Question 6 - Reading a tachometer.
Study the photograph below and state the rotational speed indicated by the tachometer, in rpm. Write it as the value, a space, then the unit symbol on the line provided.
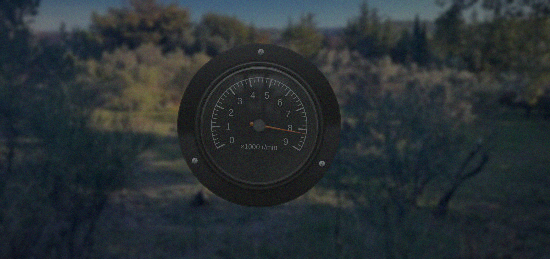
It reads 8200 rpm
